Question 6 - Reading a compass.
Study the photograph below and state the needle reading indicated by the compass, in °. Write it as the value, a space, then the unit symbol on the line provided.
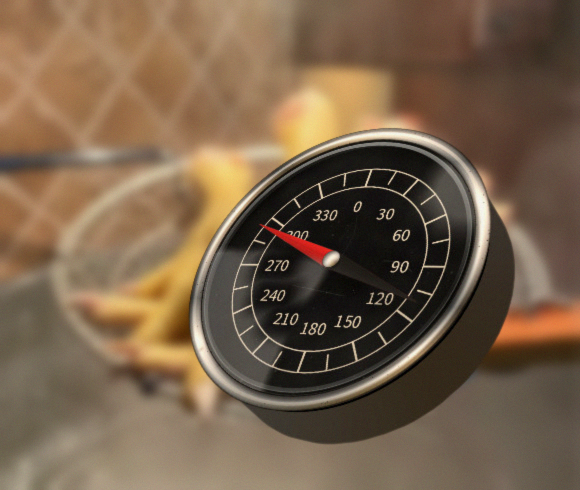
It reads 292.5 °
